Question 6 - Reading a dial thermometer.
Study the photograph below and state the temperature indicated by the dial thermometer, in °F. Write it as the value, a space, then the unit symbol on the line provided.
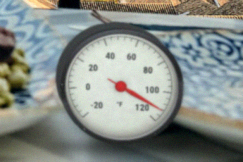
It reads 112 °F
